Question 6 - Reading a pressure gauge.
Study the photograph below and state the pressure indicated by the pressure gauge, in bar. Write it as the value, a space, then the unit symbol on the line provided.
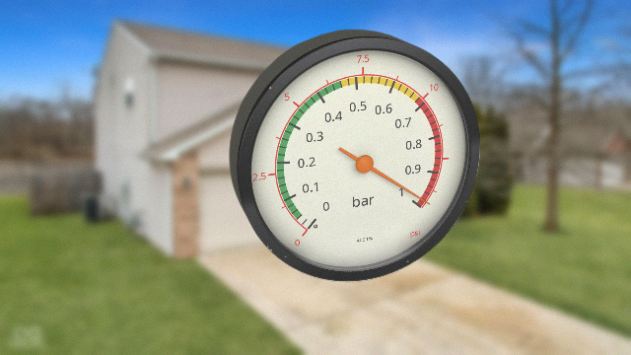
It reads 0.98 bar
